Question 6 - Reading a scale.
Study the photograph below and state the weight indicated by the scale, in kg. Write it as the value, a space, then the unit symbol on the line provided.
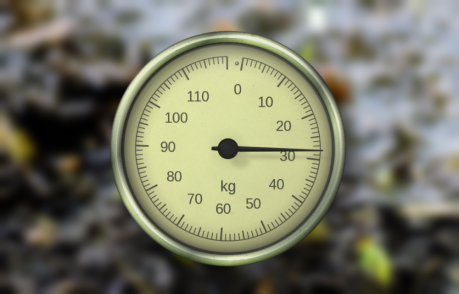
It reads 28 kg
